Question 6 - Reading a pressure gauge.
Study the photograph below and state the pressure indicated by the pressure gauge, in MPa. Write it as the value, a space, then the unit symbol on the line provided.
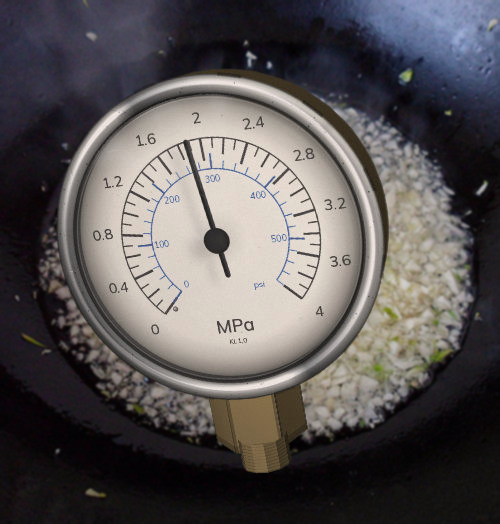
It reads 1.9 MPa
